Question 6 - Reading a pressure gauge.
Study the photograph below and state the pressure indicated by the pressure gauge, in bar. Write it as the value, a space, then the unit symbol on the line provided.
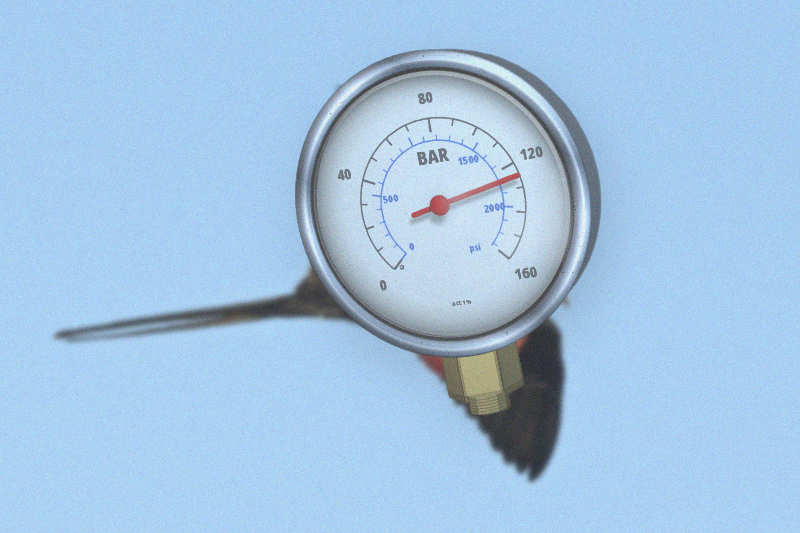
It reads 125 bar
